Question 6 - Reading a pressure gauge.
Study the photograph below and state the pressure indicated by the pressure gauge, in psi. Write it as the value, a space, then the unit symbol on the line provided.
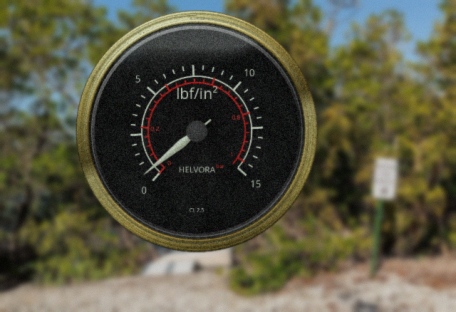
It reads 0.5 psi
